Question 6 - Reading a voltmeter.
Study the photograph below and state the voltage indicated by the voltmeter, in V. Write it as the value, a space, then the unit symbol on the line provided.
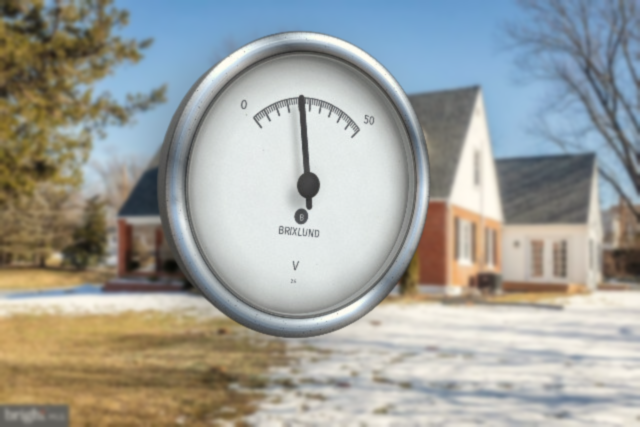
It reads 20 V
